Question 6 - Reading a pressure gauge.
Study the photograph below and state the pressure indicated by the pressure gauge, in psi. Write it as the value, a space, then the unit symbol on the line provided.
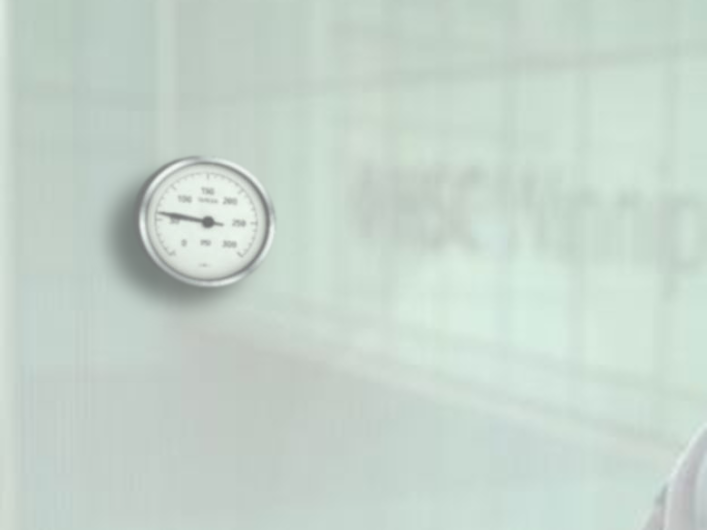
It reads 60 psi
